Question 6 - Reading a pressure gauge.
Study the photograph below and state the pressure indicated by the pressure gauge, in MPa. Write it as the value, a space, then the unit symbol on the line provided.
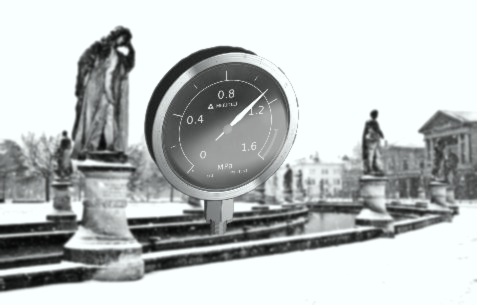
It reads 1.1 MPa
